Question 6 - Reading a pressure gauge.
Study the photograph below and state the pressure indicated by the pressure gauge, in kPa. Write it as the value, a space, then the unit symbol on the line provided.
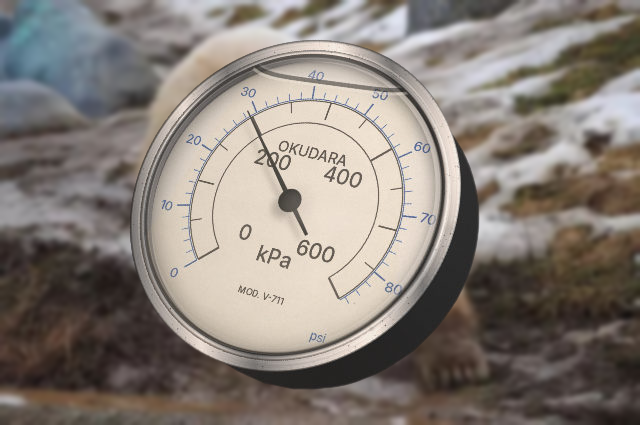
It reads 200 kPa
